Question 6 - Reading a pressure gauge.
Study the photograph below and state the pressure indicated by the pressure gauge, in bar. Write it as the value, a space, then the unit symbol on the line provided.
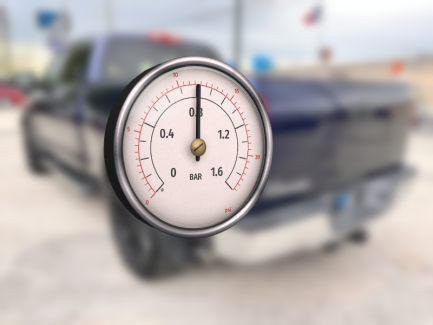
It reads 0.8 bar
